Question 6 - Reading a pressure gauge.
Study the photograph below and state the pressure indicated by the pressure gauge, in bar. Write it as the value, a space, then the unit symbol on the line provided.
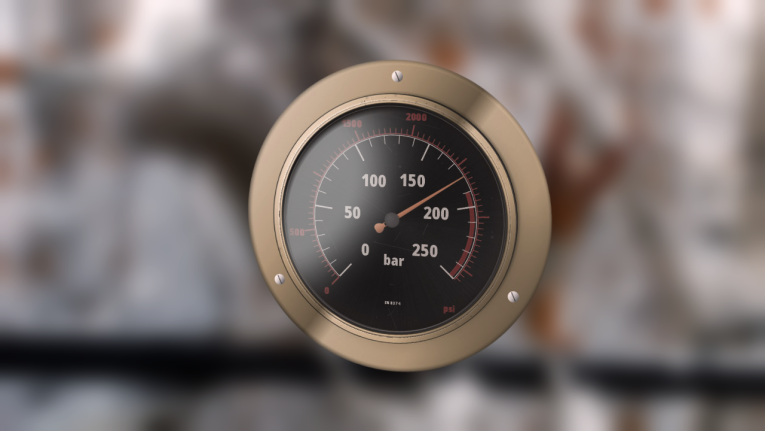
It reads 180 bar
